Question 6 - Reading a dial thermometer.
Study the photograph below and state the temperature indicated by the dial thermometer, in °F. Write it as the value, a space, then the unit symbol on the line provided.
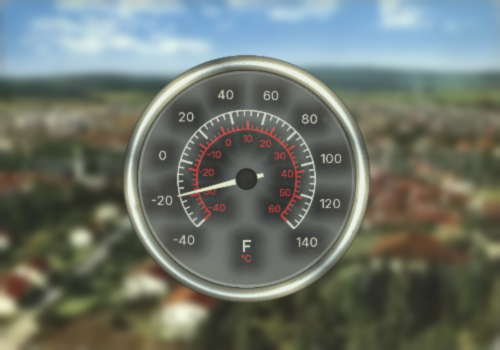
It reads -20 °F
